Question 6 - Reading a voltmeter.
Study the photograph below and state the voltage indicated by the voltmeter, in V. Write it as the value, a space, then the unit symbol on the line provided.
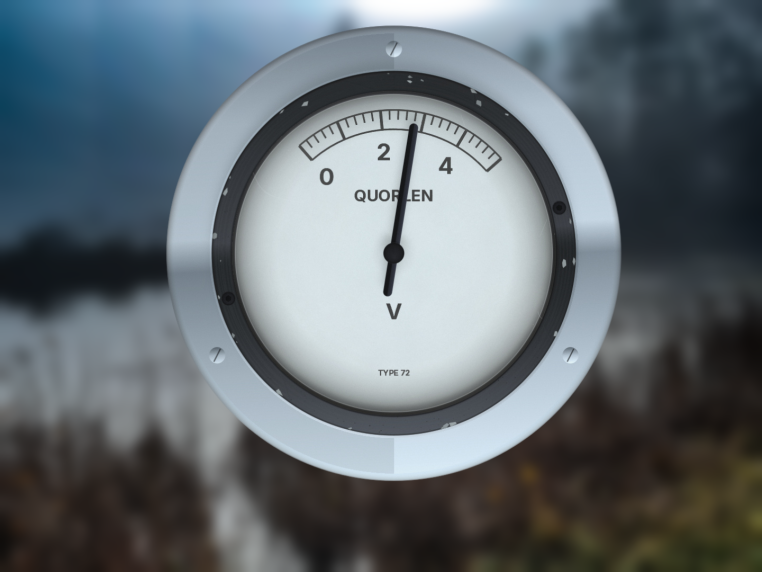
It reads 2.8 V
